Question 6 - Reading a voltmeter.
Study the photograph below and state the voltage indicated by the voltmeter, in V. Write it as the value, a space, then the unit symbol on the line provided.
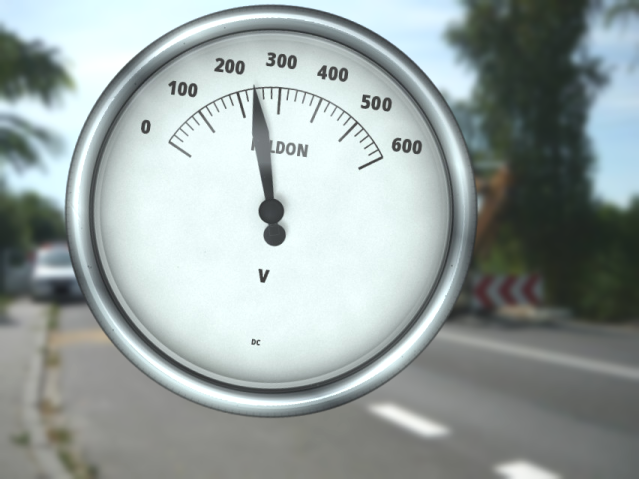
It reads 240 V
